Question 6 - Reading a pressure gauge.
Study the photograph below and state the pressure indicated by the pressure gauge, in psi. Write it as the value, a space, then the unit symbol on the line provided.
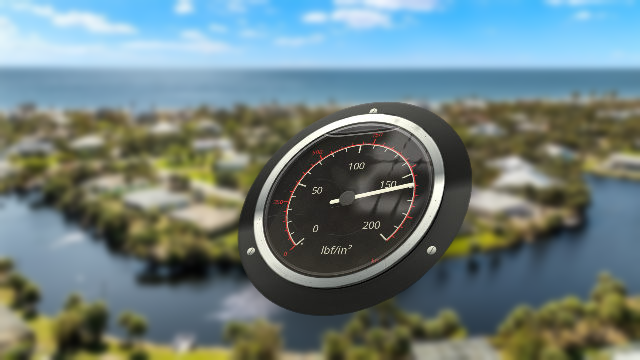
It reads 160 psi
